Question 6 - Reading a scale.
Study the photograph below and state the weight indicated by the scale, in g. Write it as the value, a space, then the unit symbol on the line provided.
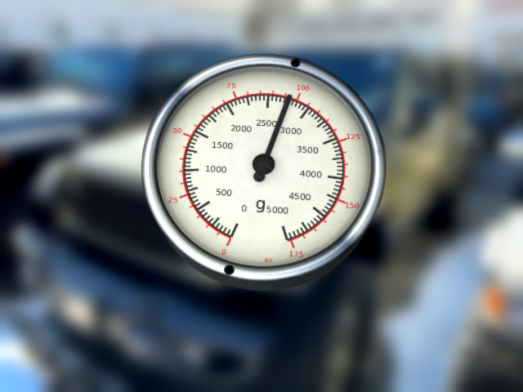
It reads 2750 g
